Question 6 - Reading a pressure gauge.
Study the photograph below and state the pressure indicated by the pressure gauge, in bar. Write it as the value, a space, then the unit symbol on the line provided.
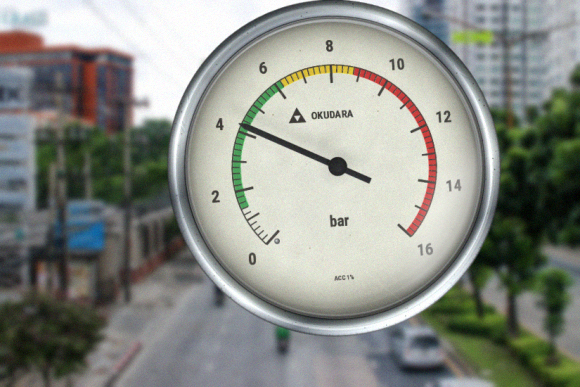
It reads 4.2 bar
